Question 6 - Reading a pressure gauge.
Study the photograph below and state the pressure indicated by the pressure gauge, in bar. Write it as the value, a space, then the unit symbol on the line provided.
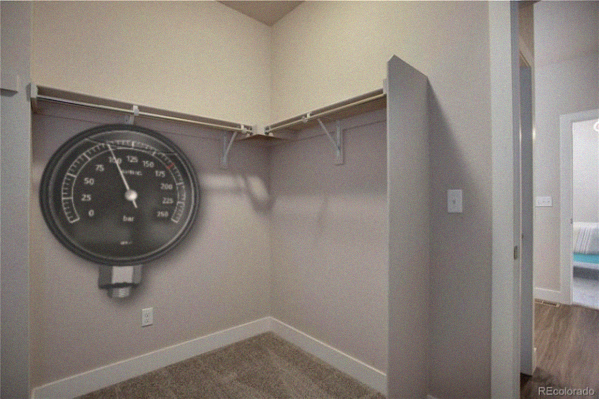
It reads 100 bar
